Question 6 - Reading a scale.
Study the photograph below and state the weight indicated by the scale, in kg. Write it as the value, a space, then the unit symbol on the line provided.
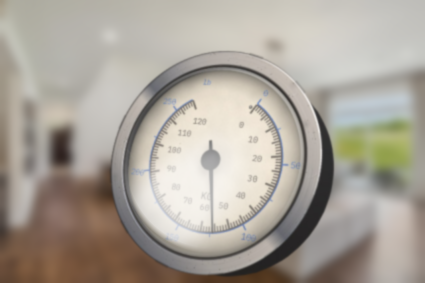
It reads 55 kg
